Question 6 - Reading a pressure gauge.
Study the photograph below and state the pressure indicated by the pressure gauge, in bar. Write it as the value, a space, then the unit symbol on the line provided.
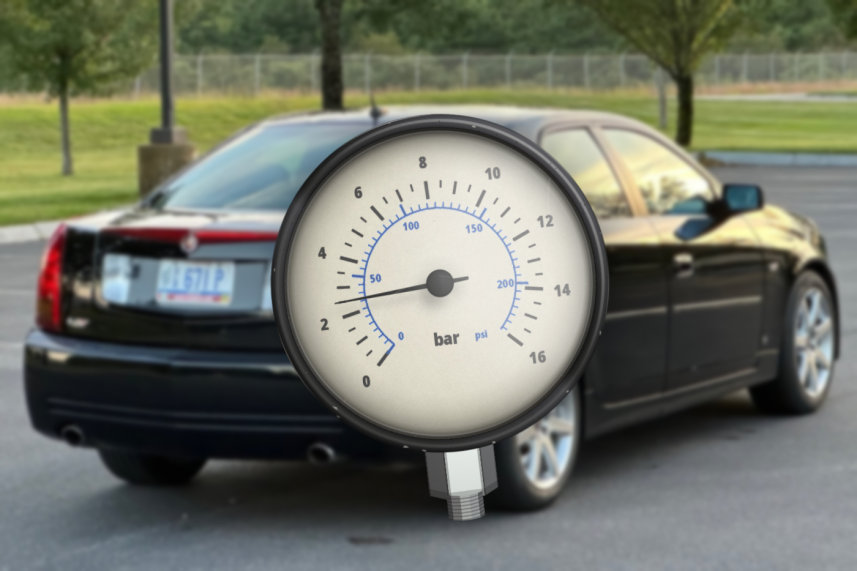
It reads 2.5 bar
